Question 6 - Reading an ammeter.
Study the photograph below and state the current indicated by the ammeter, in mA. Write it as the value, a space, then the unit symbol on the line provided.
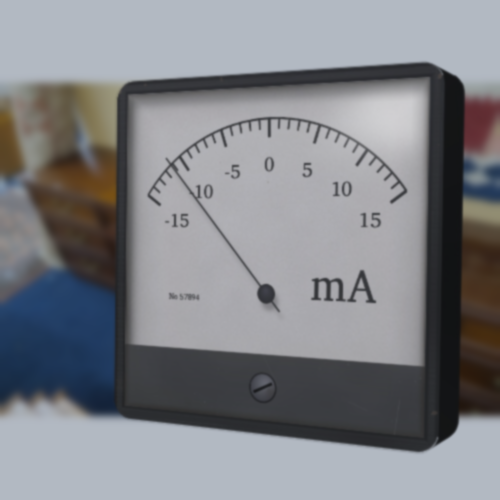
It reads -11 mA
